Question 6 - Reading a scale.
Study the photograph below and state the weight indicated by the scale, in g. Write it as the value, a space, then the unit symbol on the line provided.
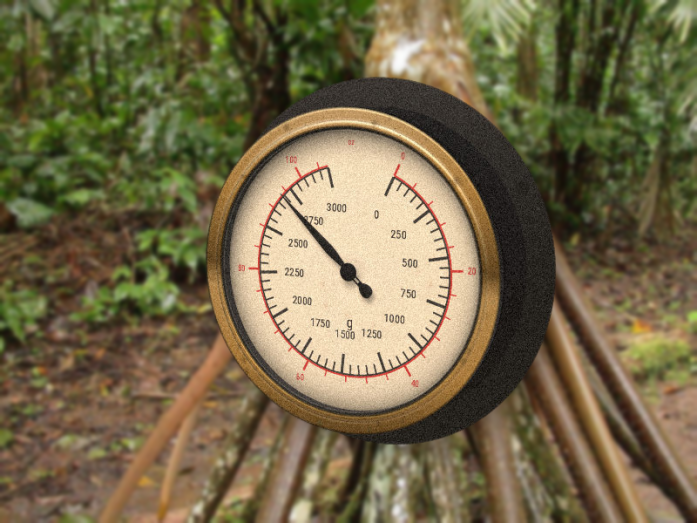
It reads 2700 g
